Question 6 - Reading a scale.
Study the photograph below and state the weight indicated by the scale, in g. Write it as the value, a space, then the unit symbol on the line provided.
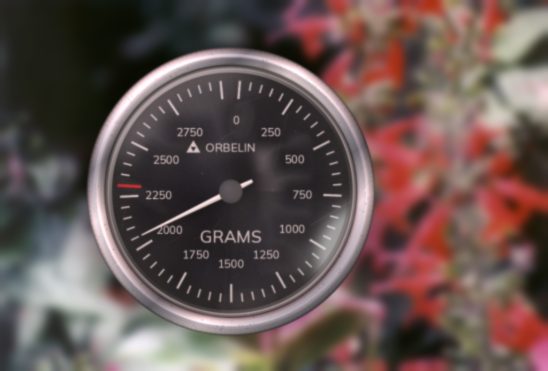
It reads 2050 g
